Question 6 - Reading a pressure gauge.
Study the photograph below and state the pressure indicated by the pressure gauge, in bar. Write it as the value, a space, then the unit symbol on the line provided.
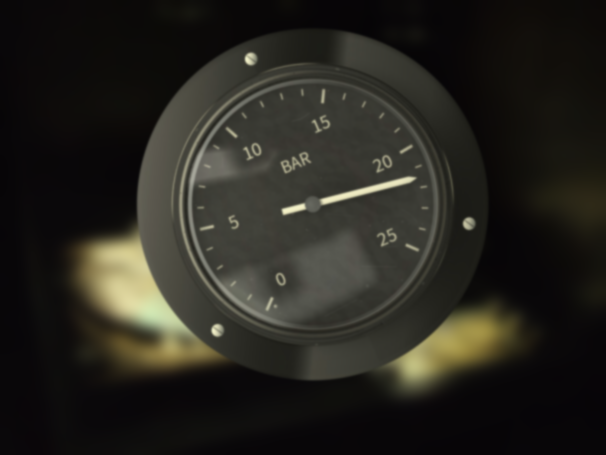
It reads 21.5 bar
